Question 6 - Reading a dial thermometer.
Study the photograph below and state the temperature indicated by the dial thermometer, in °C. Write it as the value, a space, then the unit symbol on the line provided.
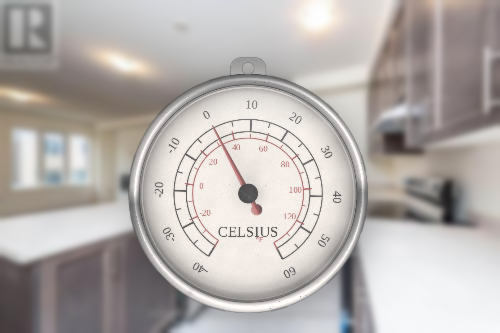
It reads 0 °C
